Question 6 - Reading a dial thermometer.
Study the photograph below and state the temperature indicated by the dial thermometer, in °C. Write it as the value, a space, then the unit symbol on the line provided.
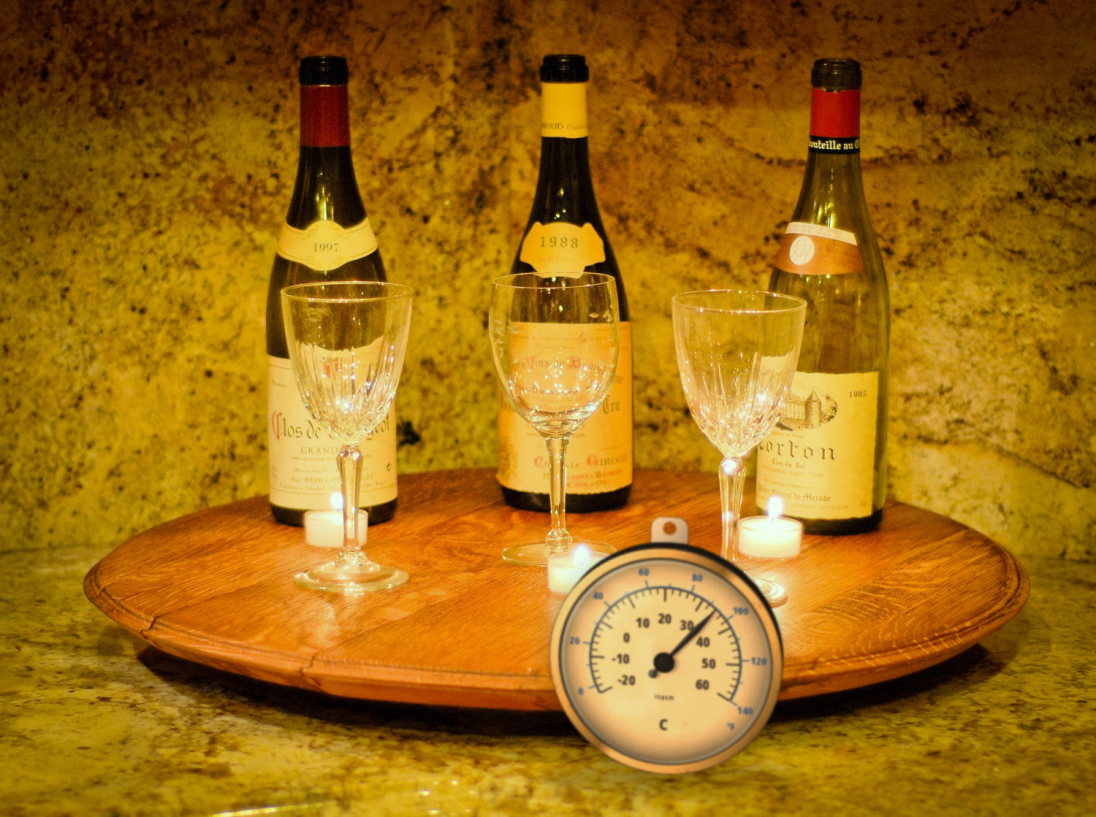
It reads 34 °C
